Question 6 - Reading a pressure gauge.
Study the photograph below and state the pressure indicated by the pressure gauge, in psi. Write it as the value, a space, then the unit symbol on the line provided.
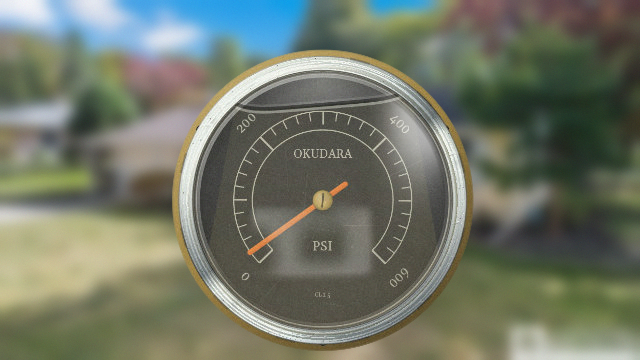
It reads 20 psi
